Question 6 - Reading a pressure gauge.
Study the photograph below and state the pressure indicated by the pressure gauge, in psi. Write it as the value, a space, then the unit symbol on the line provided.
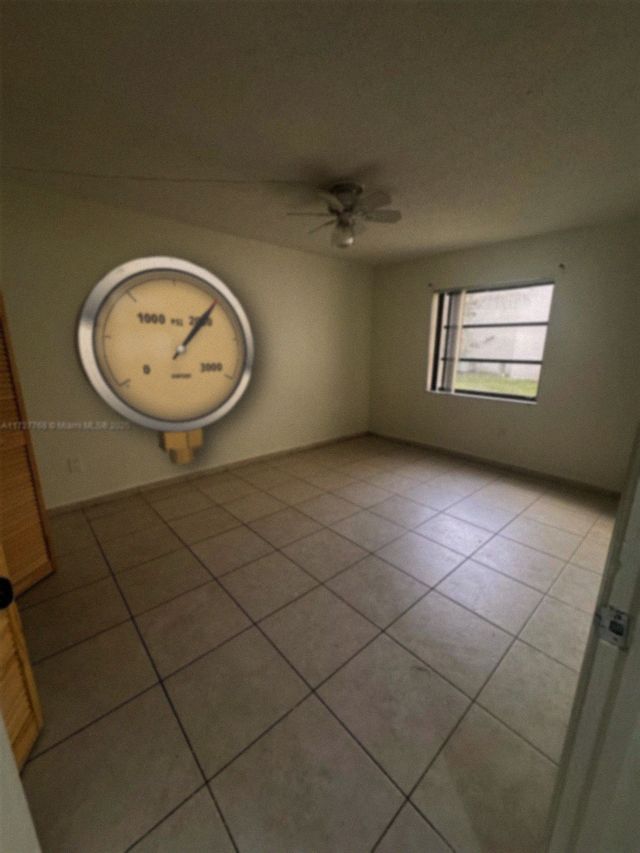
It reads 2000 psi
